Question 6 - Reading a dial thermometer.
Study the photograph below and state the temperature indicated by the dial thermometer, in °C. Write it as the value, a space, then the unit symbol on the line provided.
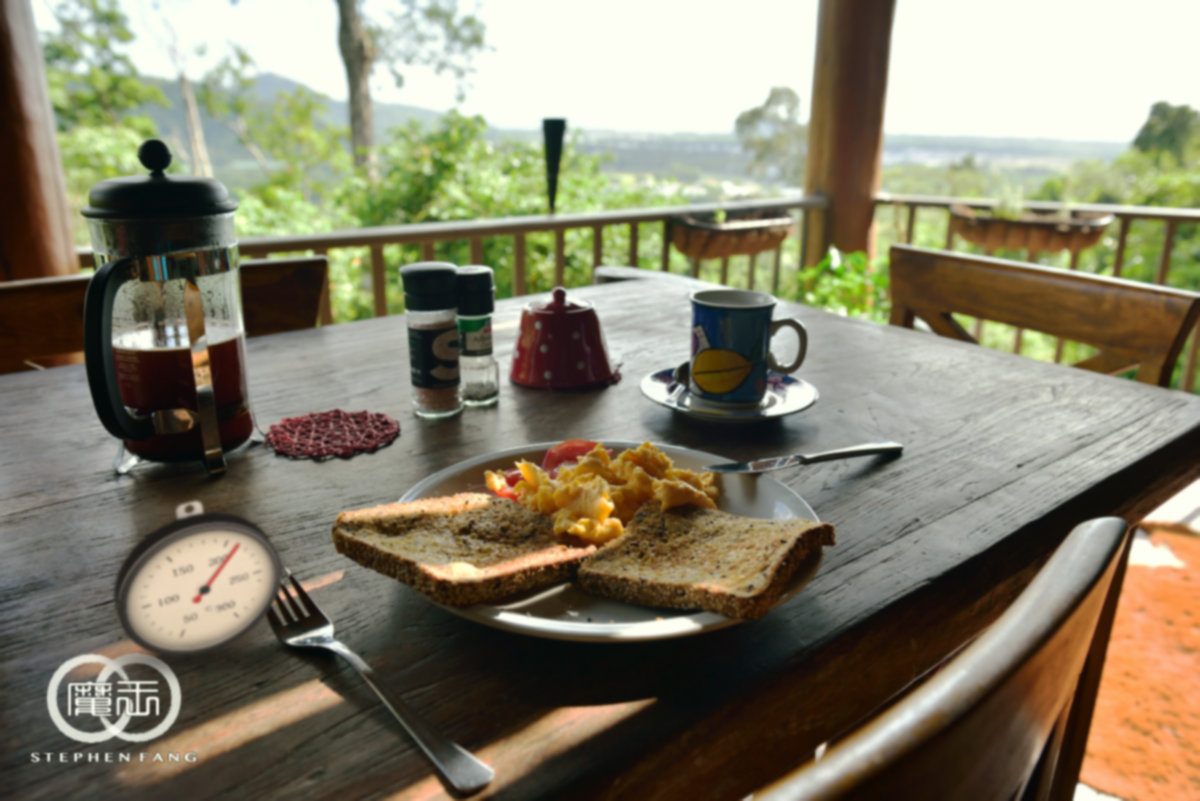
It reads 210 °C
